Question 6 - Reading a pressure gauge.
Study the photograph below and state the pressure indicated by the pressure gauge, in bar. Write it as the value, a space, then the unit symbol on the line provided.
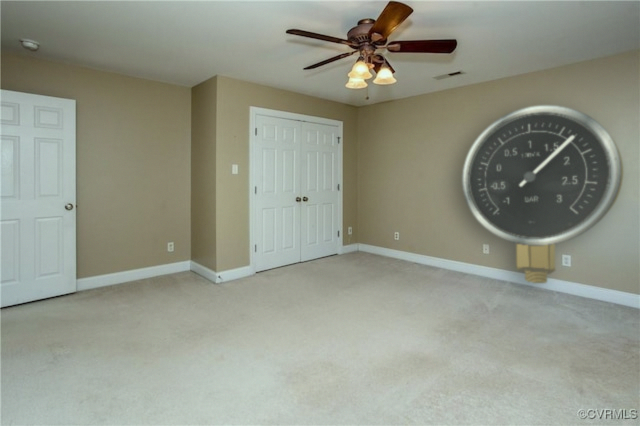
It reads 1.7 bar
